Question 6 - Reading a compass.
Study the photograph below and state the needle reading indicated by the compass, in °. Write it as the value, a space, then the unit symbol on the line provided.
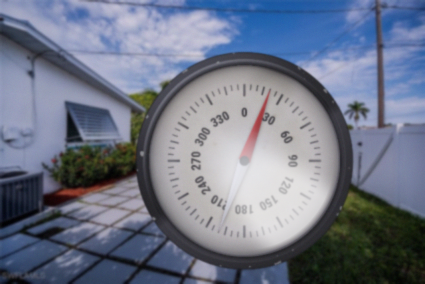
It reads 20 °
